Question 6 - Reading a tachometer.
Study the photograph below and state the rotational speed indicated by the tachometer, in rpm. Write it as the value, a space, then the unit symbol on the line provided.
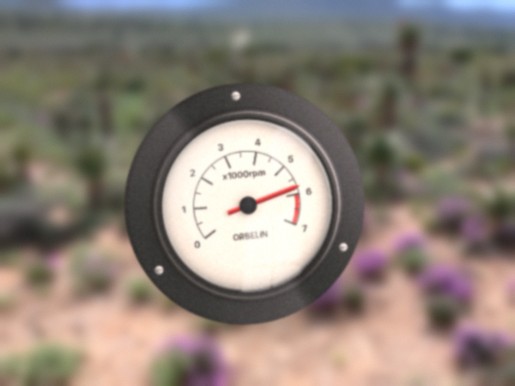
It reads 5750 rpm
